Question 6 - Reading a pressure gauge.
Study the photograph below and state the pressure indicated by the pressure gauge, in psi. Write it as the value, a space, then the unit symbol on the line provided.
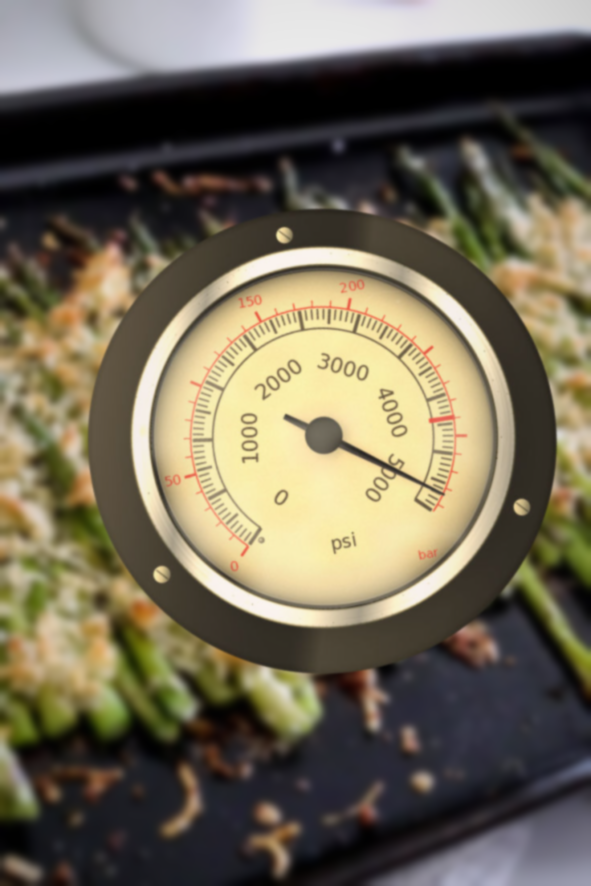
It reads 4850 psi
